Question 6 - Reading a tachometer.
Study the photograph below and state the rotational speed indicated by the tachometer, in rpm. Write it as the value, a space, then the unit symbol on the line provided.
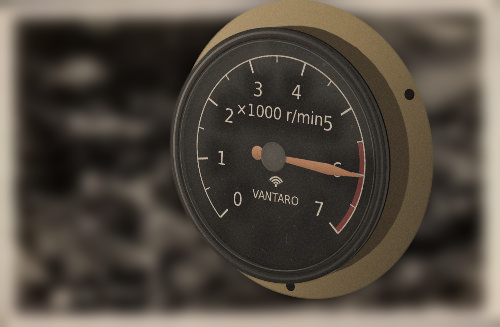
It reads 6000 rpm
